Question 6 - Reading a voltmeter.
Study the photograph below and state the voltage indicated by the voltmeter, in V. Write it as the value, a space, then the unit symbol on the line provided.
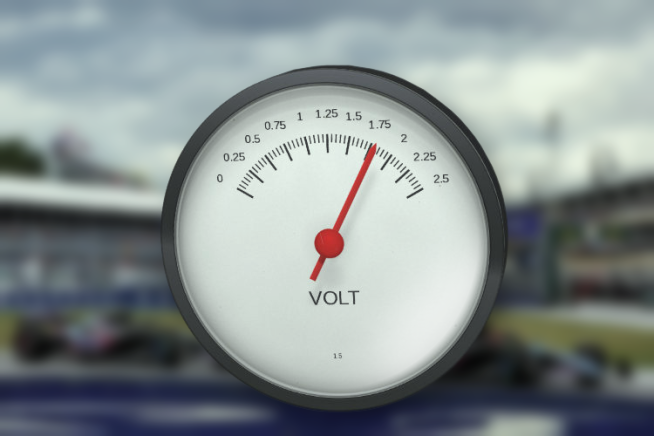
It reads 1.8 V
